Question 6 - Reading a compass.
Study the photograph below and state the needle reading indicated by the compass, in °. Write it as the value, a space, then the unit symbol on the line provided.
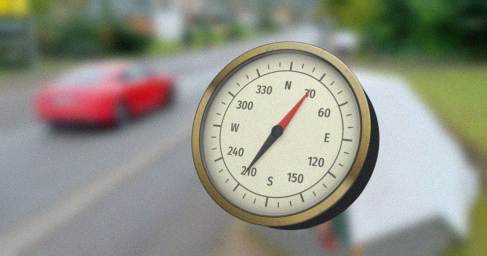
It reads 30 °
